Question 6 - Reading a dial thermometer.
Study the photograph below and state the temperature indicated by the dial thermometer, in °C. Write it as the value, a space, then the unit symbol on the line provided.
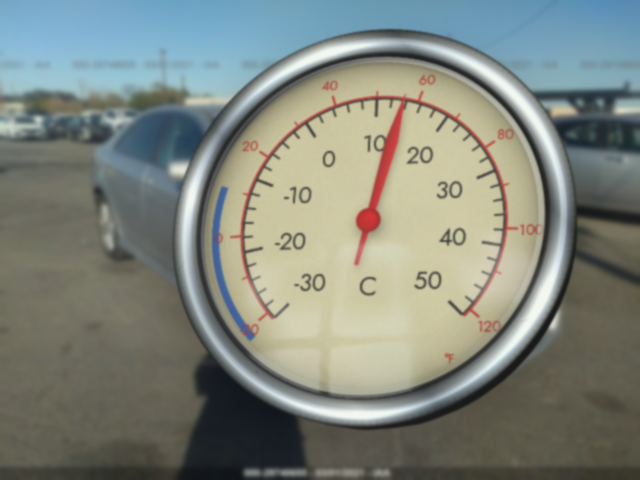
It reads 14 °C
